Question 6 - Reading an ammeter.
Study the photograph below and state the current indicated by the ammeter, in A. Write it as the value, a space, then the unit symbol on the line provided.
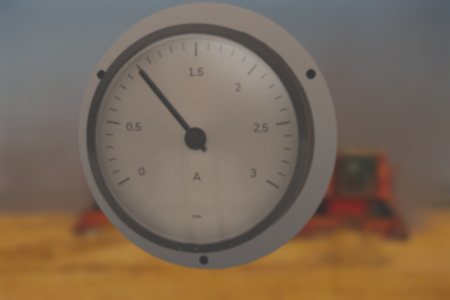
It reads 1 A
